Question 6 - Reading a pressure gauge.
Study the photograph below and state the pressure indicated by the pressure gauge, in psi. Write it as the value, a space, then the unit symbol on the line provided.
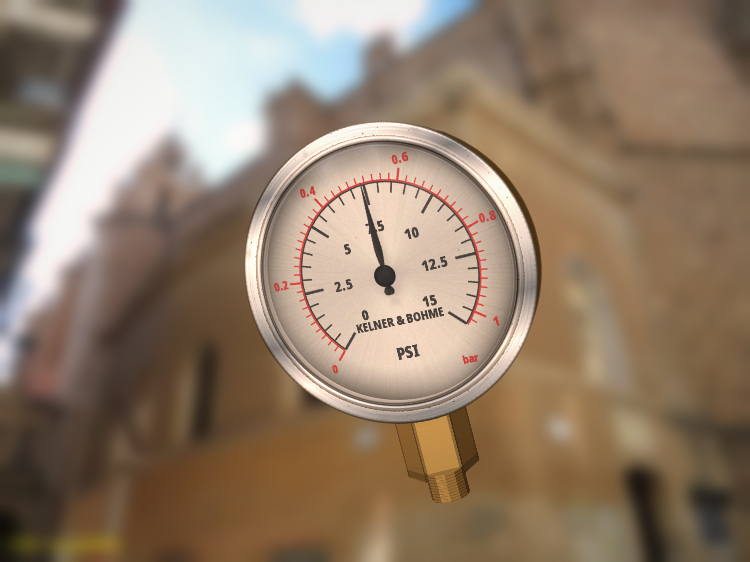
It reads 7.5 psi
